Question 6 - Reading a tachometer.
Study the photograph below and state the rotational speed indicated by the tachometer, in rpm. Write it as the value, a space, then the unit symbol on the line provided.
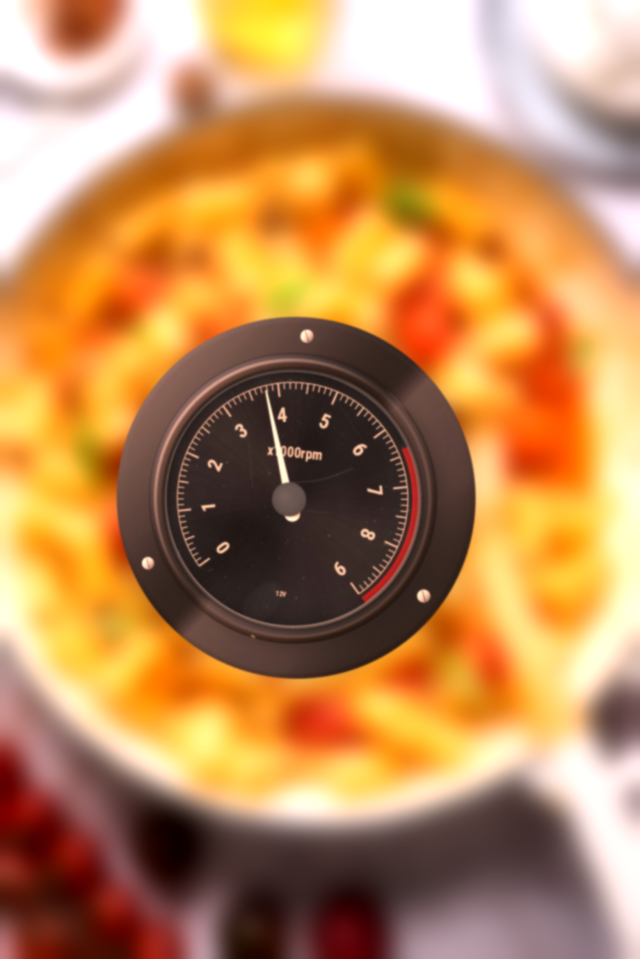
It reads 3800 rpm
